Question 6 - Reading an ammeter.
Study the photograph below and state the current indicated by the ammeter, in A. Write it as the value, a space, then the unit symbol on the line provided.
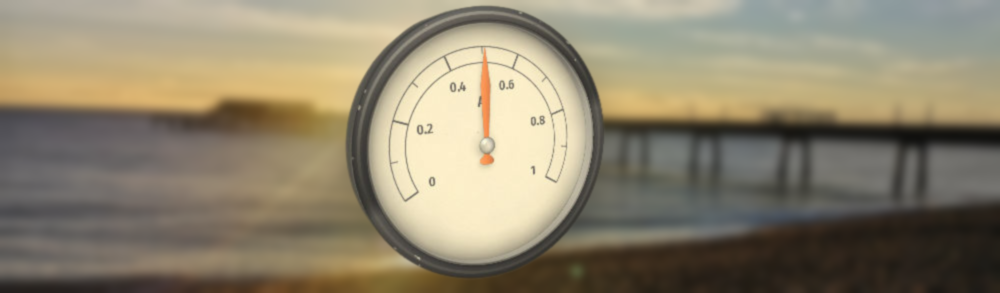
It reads 0.5 A
